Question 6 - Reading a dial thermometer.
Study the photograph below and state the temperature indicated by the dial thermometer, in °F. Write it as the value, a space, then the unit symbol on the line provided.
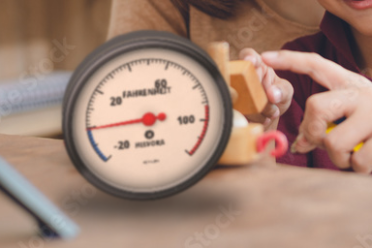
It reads 0 °F
